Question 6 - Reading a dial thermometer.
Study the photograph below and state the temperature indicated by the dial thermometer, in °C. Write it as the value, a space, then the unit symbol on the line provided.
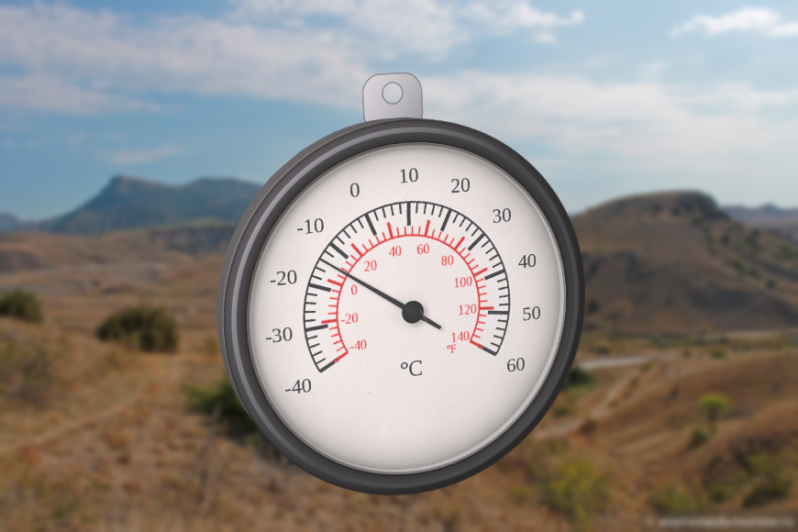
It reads -14 °C
